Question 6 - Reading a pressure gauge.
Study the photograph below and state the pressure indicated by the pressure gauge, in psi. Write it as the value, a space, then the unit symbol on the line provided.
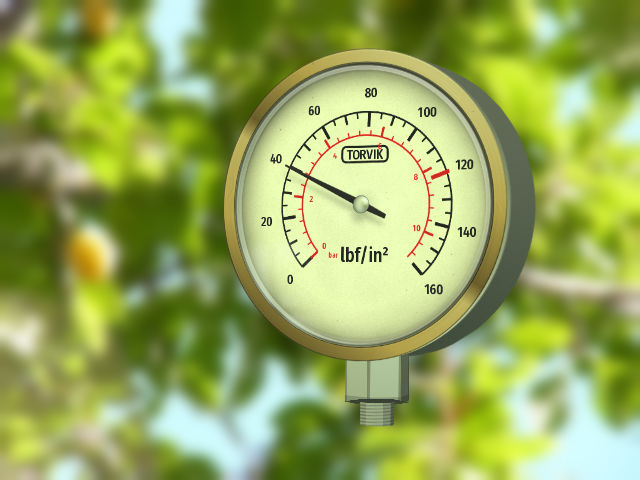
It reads 40 psi
